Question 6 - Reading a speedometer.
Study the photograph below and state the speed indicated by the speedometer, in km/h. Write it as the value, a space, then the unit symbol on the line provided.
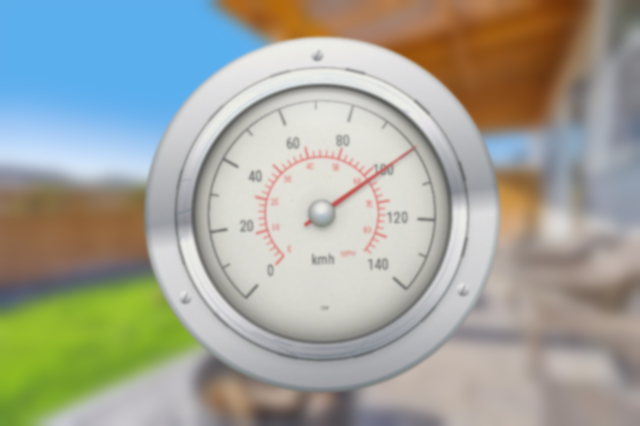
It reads 100 km/h
